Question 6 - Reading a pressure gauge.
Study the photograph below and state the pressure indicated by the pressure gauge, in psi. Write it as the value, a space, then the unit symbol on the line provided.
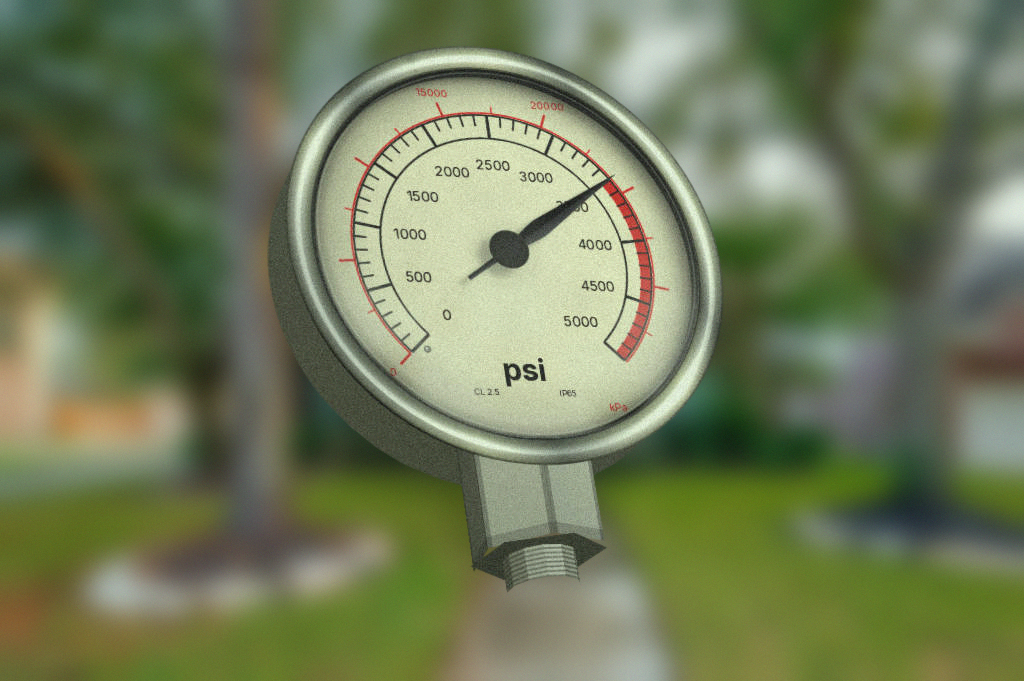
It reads 3500 psi
